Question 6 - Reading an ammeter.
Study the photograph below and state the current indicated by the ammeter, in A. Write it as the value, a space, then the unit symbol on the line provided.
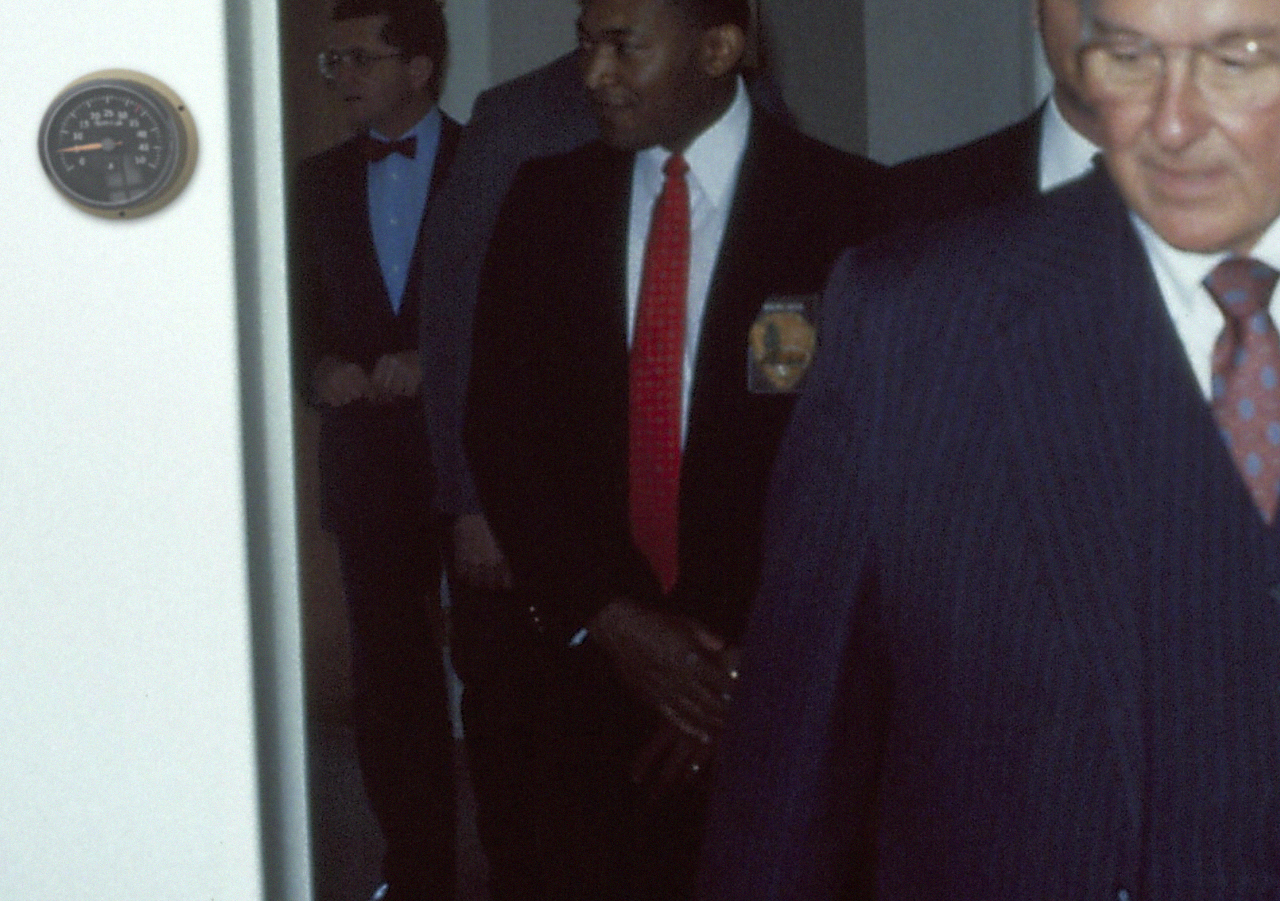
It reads 5 A
